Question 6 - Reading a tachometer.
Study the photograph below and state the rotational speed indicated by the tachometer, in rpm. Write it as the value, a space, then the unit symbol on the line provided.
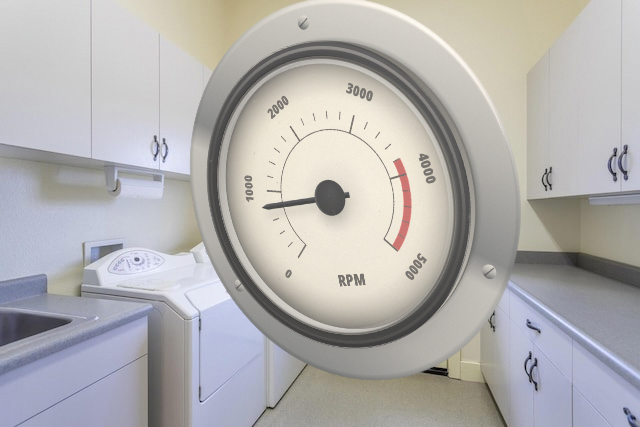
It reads 800 rpm
